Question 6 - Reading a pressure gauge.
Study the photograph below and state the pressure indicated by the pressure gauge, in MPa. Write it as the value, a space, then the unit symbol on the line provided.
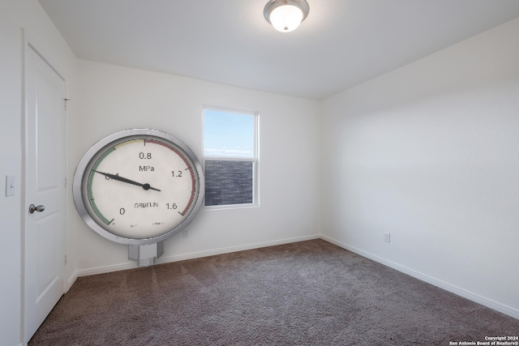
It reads 0.4 MPa
